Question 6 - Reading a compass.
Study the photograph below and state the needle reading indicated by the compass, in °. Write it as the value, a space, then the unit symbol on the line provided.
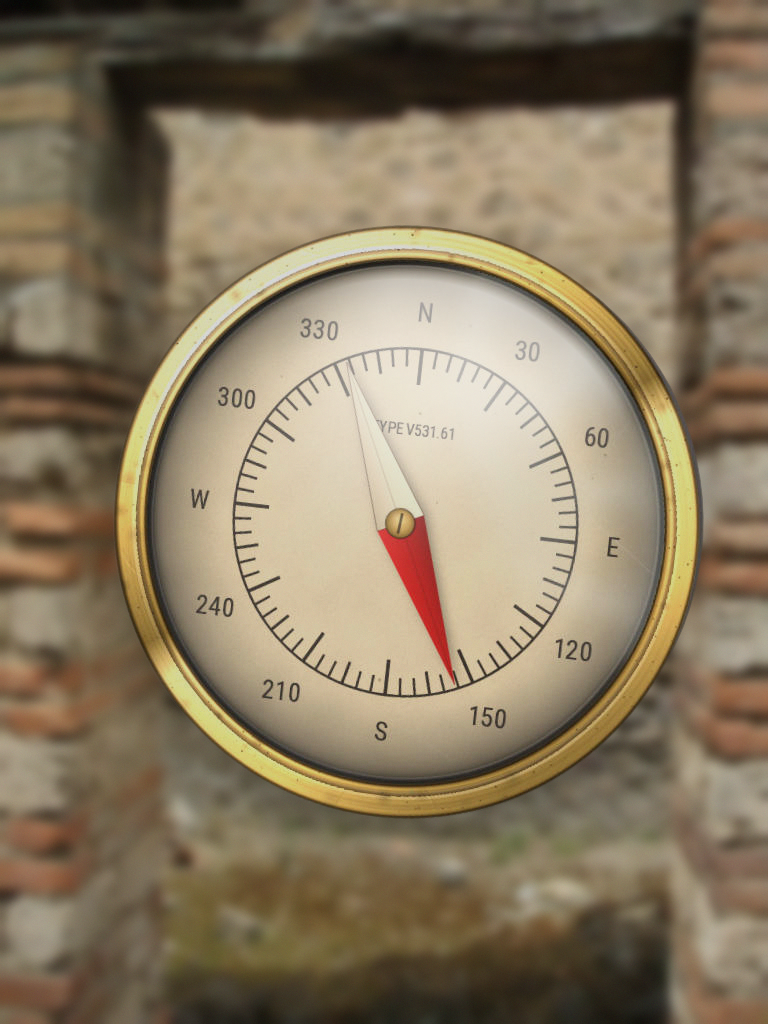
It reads 155 °
